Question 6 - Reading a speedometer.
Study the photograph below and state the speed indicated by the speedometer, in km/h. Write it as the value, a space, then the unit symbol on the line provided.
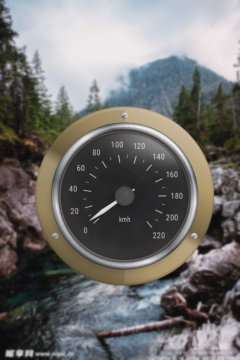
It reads 5 km/h
